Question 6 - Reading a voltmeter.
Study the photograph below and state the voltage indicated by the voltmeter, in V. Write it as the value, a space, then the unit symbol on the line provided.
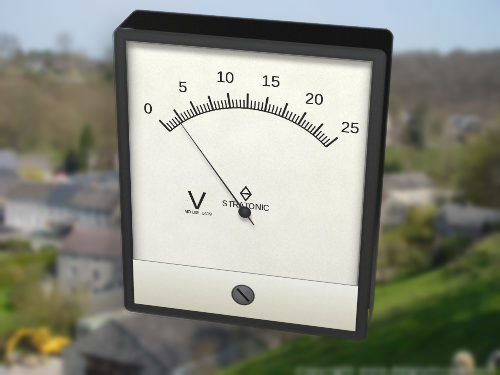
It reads 2.5 V
